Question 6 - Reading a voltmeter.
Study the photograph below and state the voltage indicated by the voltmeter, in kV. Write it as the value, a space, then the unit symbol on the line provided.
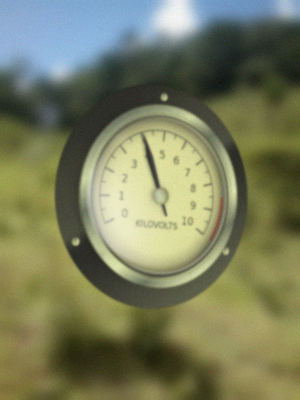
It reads 4 kV
